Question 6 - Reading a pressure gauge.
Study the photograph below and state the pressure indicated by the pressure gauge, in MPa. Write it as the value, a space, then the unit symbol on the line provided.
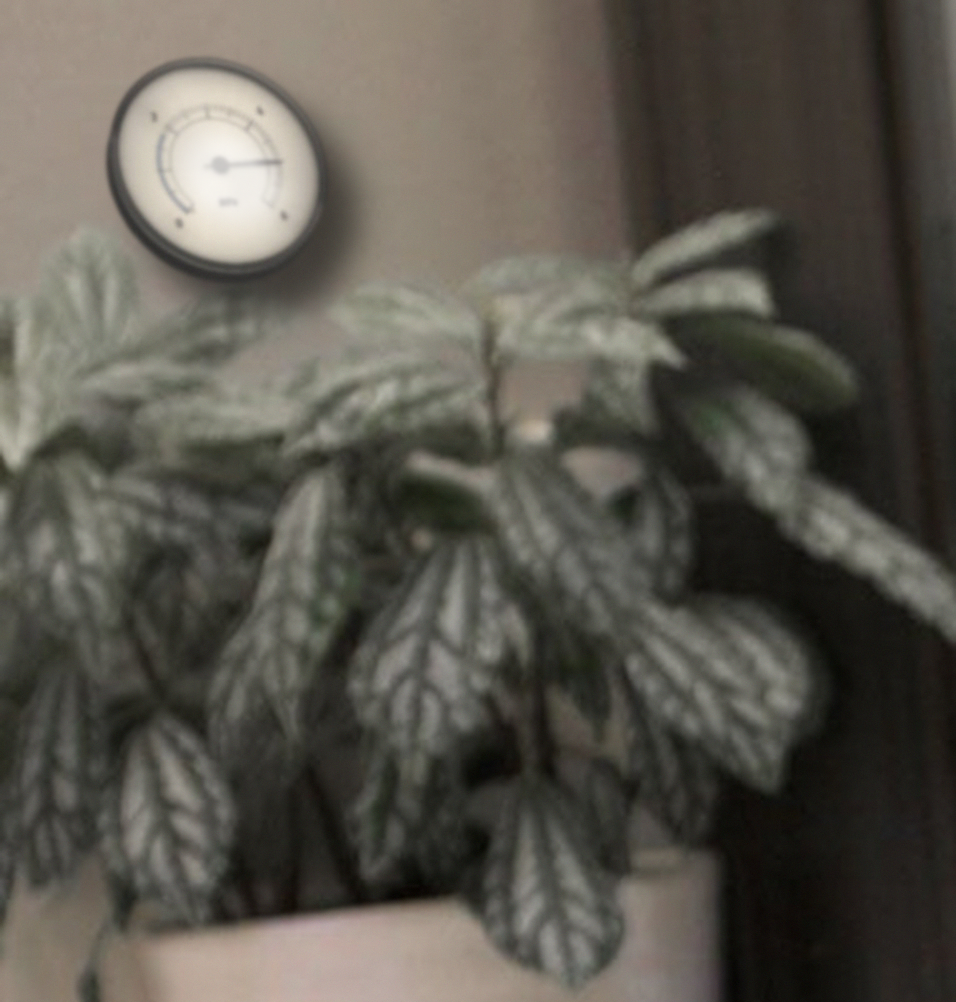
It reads 5 MPa
